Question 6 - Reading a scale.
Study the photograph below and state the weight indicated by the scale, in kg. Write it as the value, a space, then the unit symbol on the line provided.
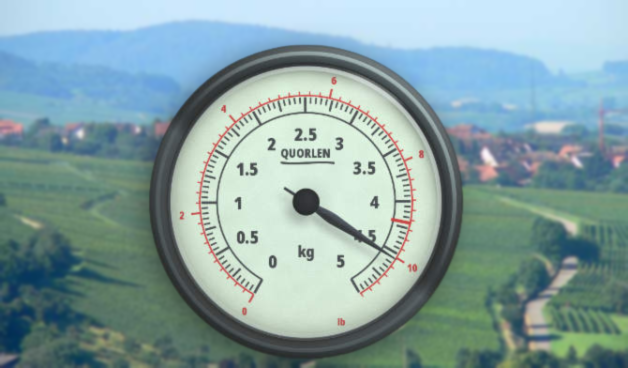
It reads 4.55 kg
